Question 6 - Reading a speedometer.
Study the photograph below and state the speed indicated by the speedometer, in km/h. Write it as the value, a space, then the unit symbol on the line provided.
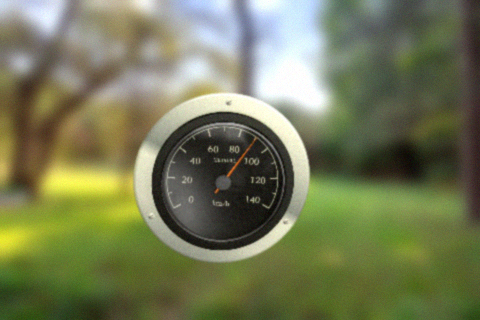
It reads 90 km/h
